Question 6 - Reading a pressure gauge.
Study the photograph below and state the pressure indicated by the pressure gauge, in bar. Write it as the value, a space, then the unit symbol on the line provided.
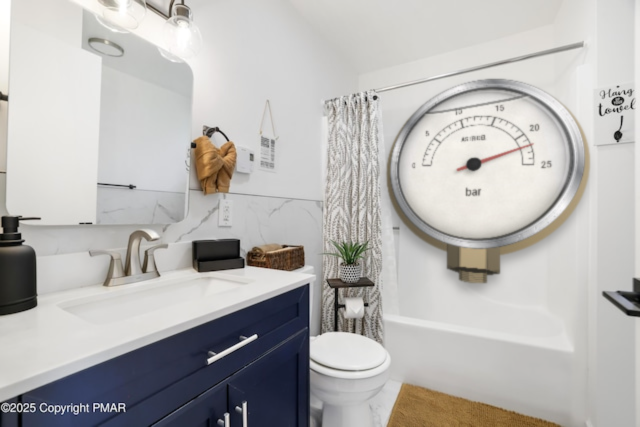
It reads 22 bar
